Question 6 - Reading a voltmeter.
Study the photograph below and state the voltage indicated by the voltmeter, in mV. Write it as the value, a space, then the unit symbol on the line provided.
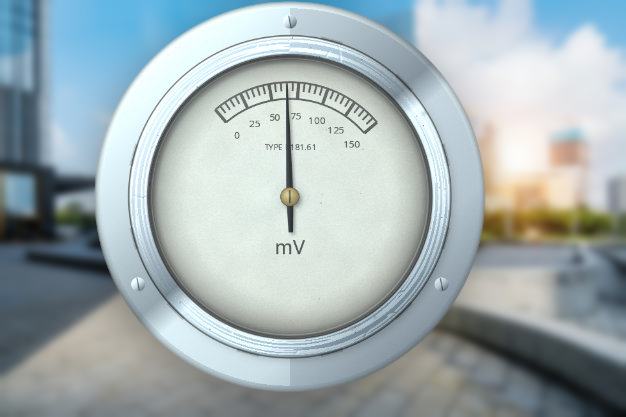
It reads 65 mV
